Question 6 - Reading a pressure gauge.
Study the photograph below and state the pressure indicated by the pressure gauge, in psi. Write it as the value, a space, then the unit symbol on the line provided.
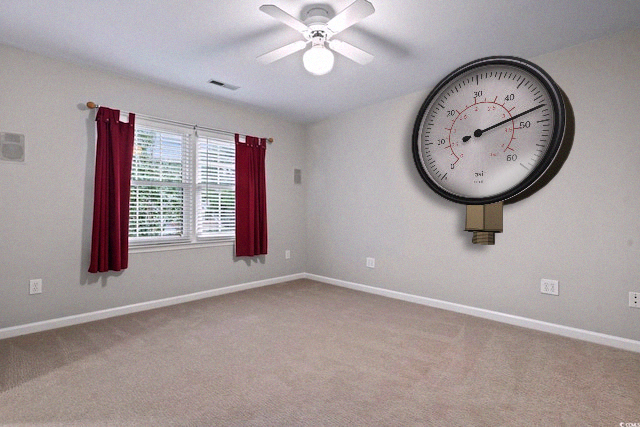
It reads 47 psi
